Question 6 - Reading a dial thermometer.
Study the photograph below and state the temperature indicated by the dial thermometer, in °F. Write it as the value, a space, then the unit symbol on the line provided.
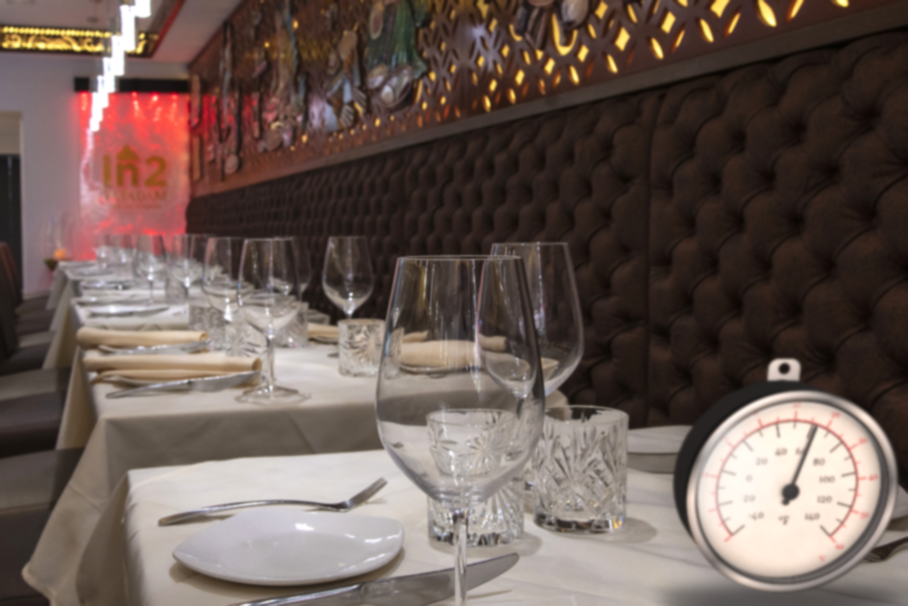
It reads 60 °F
